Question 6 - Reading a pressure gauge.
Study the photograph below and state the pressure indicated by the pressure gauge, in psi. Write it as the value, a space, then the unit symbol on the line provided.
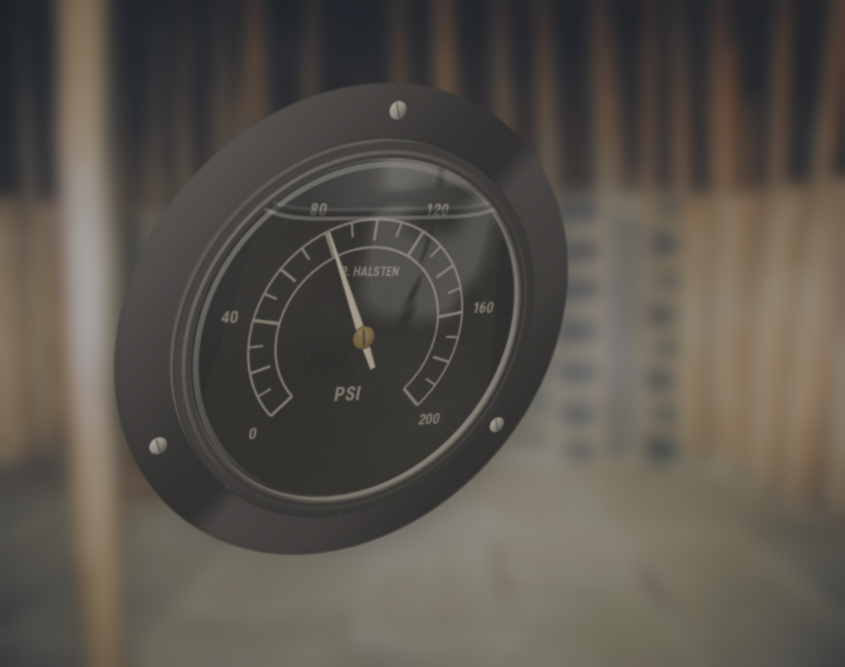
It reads 80 psi
